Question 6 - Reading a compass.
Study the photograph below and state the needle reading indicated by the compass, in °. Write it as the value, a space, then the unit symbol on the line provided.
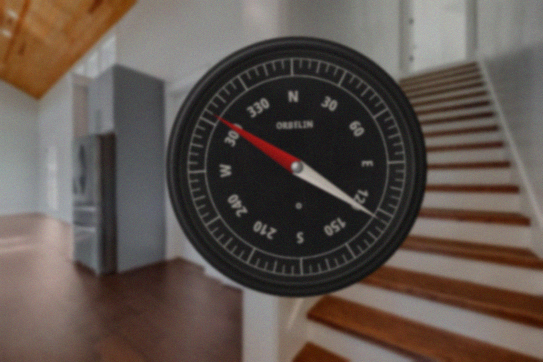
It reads 305 °
